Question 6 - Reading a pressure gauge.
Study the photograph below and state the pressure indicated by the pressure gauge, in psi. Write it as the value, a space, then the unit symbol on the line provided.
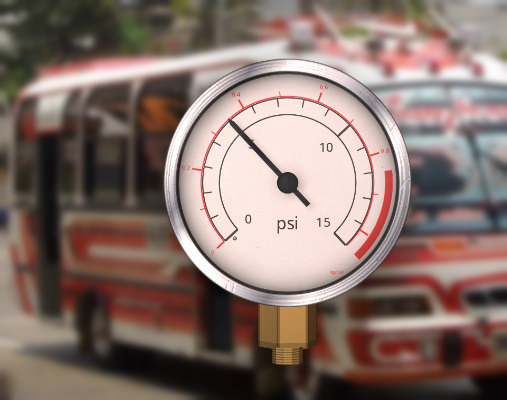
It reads 5 psi
